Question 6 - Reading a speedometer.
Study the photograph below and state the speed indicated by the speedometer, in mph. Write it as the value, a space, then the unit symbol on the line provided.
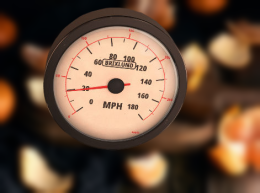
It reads 20 mph
